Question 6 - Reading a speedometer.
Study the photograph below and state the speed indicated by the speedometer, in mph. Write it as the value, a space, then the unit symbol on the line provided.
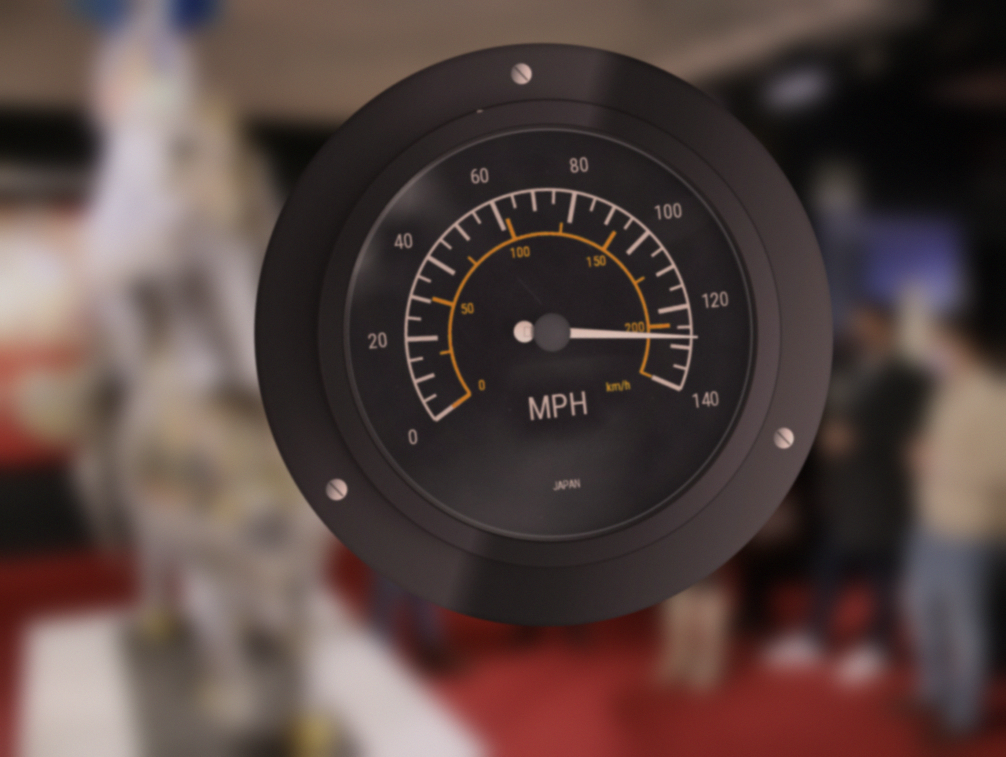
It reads 127.5 mph
